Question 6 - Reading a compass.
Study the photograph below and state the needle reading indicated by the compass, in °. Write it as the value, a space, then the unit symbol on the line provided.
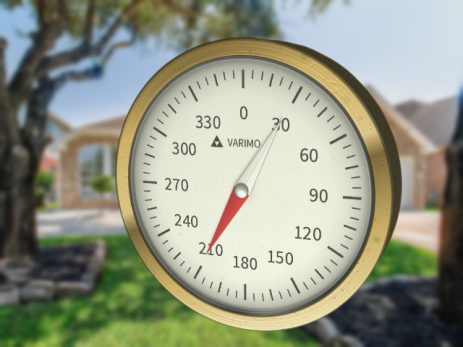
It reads 210 °
